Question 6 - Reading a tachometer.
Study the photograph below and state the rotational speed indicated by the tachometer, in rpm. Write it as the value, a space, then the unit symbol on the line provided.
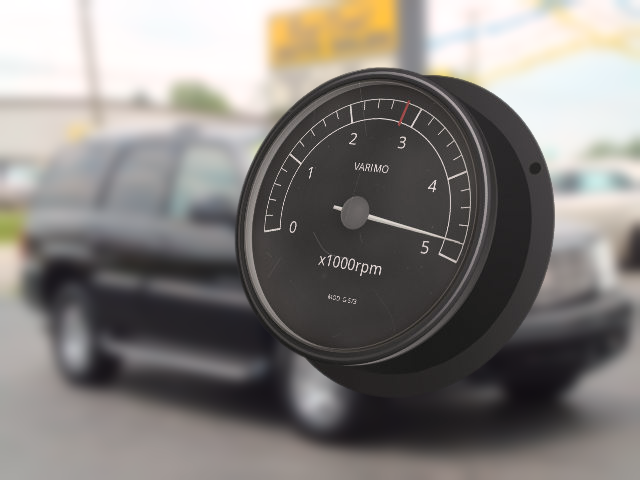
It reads 4800 rpm
